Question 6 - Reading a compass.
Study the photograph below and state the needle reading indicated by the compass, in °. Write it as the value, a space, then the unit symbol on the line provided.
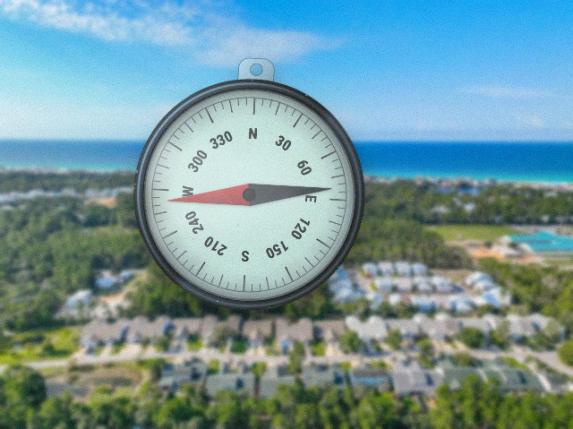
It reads 262.5 °
